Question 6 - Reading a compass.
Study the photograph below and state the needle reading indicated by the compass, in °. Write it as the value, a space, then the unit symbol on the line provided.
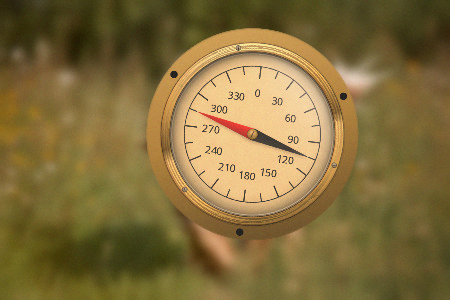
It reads 285 °
